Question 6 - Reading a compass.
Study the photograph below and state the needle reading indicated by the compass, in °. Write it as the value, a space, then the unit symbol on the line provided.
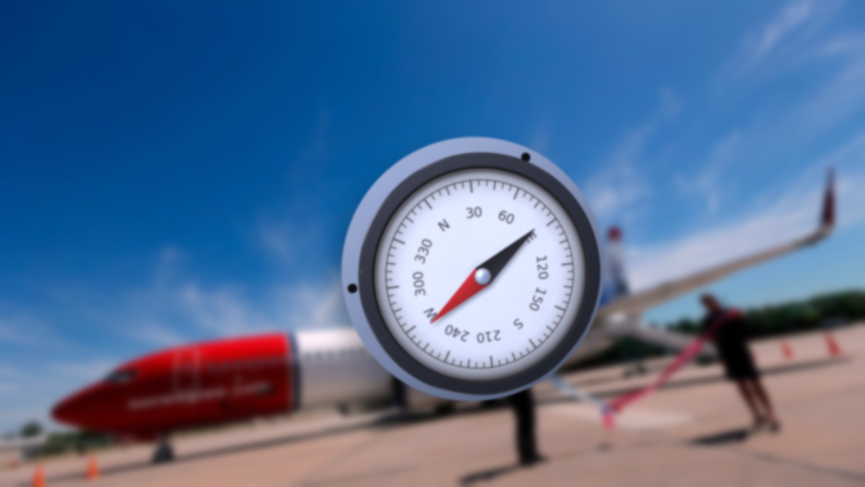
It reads 265 °
